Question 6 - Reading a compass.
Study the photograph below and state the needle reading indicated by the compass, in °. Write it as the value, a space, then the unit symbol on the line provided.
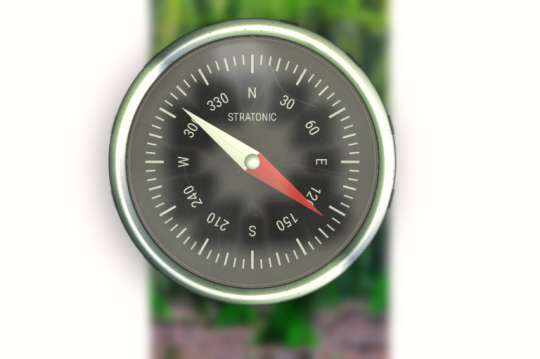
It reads 127.5 °
